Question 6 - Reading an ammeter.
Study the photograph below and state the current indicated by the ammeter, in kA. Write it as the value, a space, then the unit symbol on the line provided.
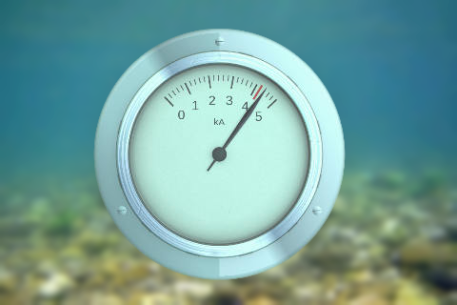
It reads 4.4 kA
